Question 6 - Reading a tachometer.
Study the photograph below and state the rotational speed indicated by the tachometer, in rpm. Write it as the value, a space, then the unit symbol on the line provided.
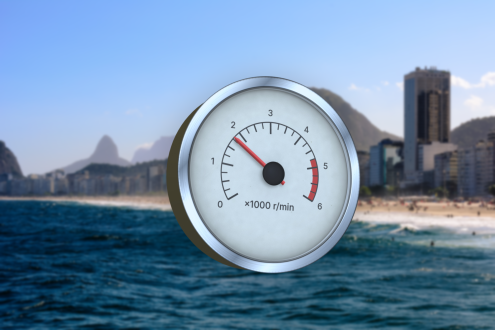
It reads 1750 rpm
